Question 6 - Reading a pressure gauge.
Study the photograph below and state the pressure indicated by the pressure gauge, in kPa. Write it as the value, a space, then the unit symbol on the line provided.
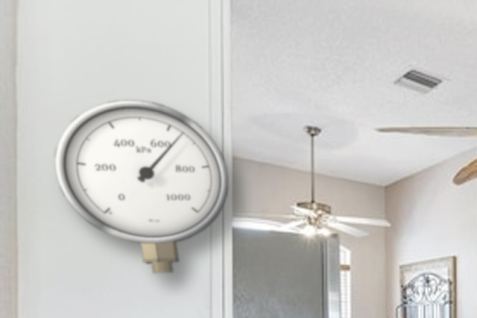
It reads 650 kPa
